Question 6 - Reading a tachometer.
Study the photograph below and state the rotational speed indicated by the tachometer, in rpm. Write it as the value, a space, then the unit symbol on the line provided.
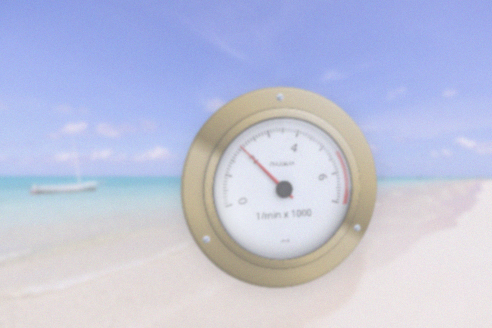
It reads 2000 rpm
